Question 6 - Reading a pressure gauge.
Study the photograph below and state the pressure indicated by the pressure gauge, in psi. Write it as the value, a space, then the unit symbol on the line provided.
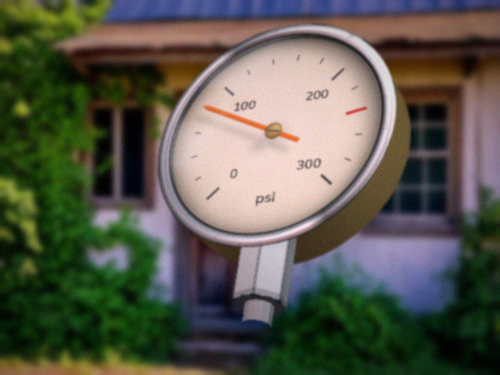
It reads 80 psi
